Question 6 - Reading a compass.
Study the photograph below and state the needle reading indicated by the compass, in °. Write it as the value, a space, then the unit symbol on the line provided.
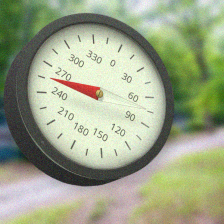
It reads 255 °
